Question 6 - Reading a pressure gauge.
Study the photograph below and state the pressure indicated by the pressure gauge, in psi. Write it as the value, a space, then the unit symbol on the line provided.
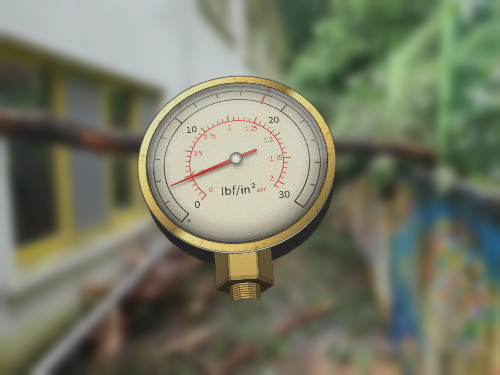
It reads 3 psi
